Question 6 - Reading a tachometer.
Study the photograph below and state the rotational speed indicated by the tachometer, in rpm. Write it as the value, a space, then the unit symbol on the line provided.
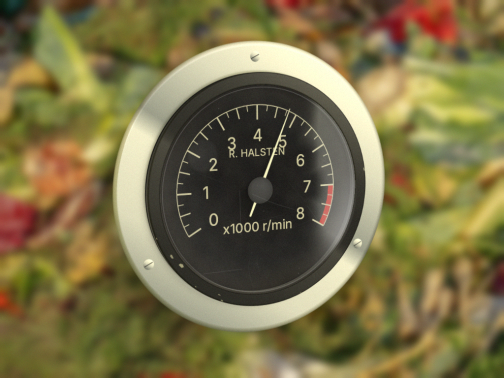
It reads 4750 rpm
